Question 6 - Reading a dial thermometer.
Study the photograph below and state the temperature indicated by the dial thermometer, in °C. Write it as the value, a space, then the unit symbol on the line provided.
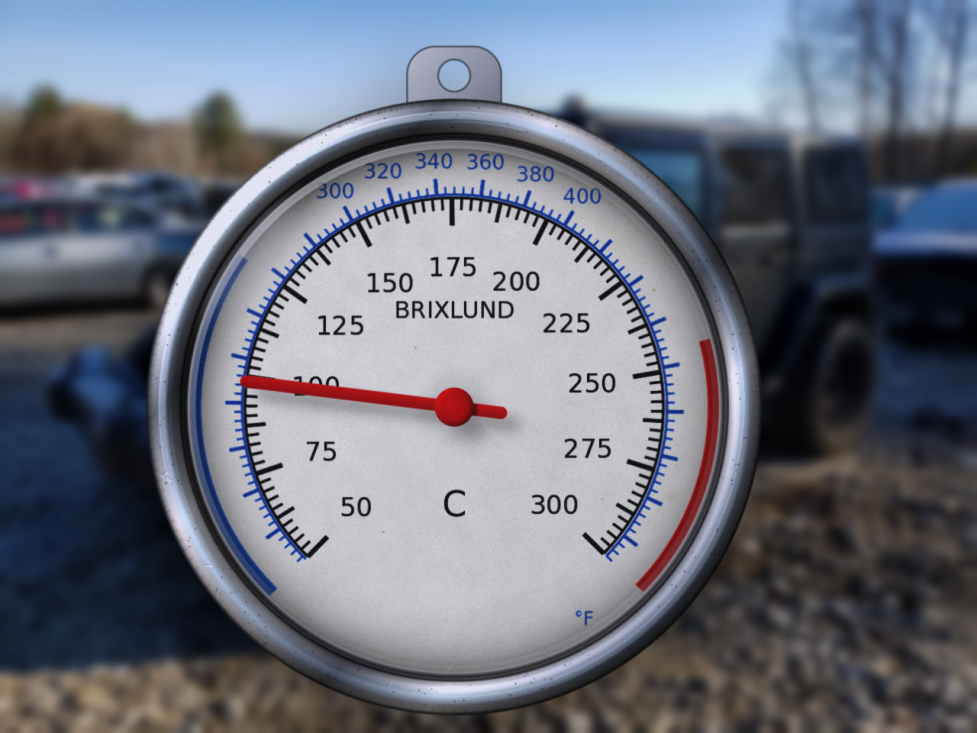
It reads 98.75 °C
